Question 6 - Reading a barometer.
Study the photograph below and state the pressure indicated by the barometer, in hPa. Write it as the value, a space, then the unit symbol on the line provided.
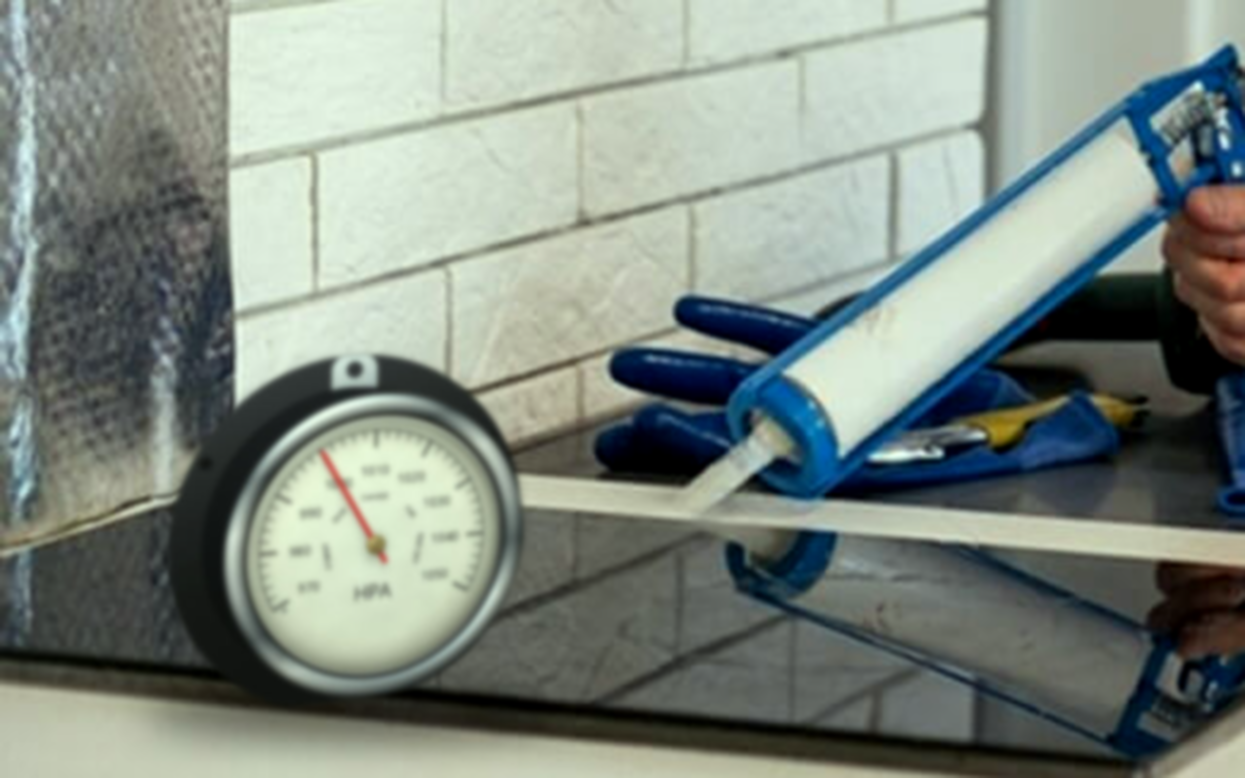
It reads 1000 hPa
